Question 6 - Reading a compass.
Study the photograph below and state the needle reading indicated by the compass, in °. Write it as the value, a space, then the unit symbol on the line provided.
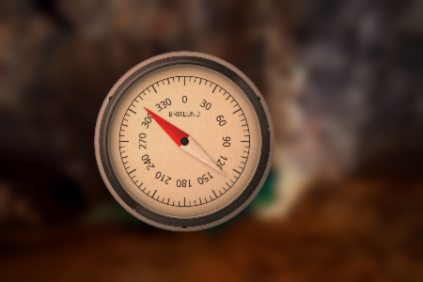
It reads 310 °
